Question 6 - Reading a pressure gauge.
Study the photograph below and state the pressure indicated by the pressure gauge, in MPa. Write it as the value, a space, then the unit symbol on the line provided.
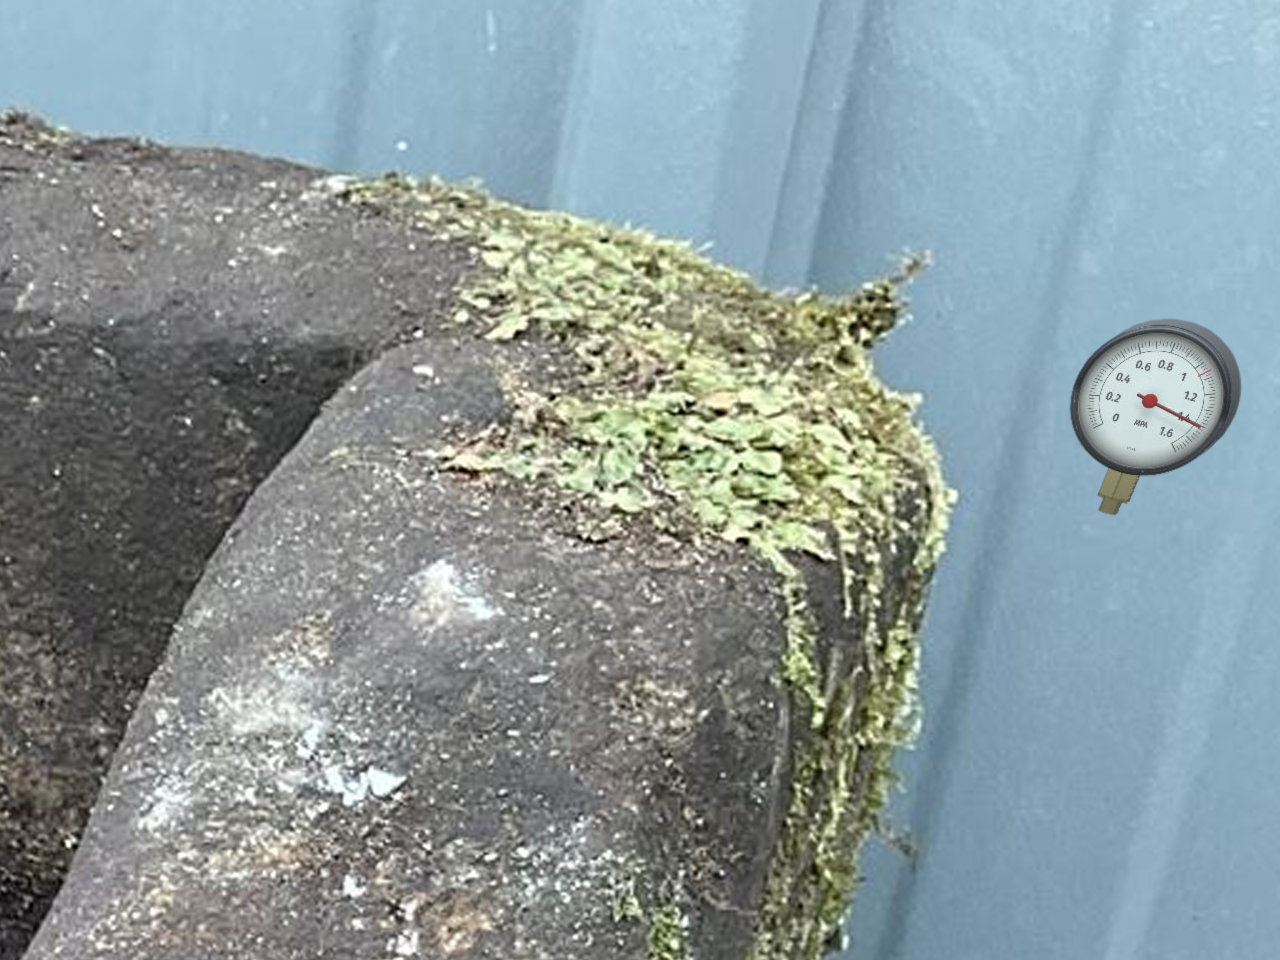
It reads 1.4 MPa
